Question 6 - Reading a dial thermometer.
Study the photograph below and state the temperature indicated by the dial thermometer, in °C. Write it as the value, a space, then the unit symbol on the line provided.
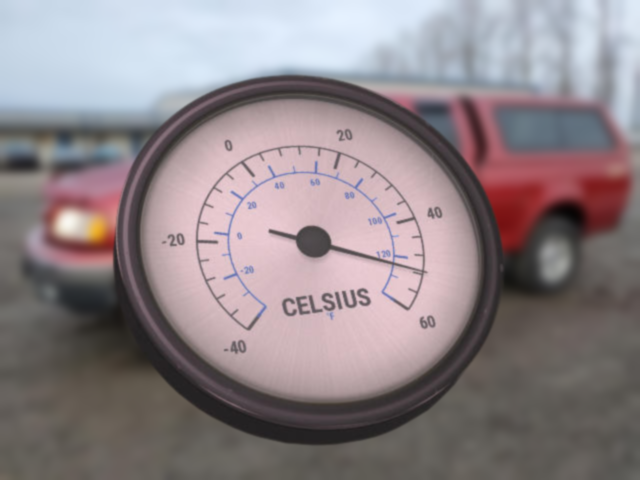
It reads 52 °C
